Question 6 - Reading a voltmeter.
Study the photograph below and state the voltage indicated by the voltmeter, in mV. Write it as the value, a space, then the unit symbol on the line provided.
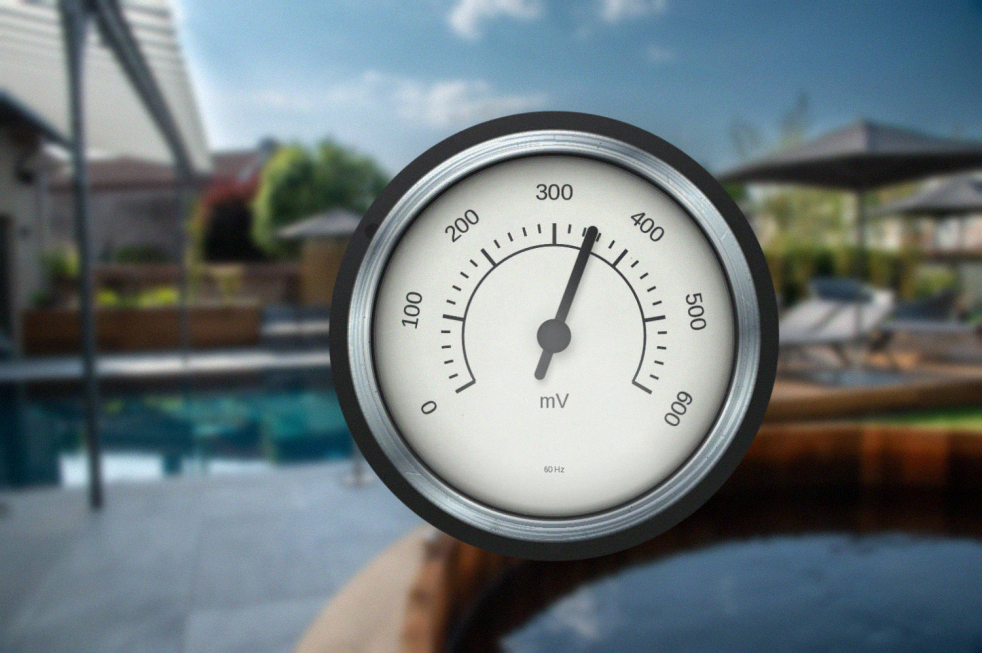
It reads 350 mV
